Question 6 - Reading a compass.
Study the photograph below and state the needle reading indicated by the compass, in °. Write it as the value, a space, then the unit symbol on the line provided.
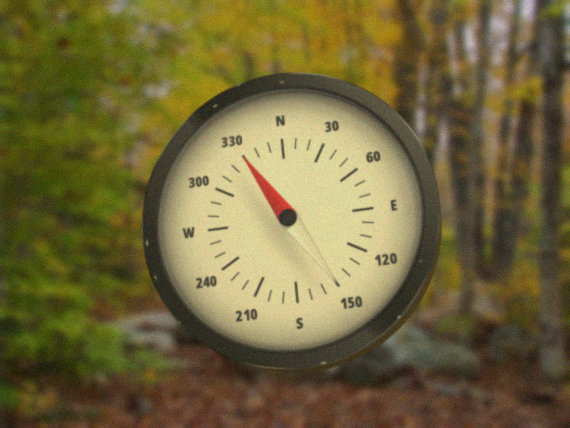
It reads 330 °
